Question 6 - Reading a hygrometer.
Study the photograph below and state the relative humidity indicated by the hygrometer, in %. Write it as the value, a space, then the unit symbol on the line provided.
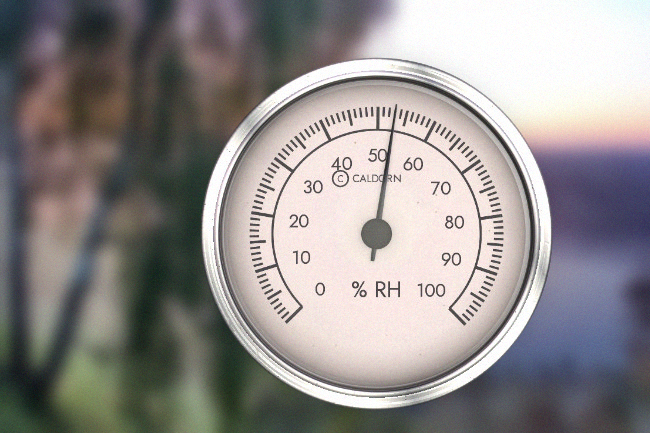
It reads 53 %
